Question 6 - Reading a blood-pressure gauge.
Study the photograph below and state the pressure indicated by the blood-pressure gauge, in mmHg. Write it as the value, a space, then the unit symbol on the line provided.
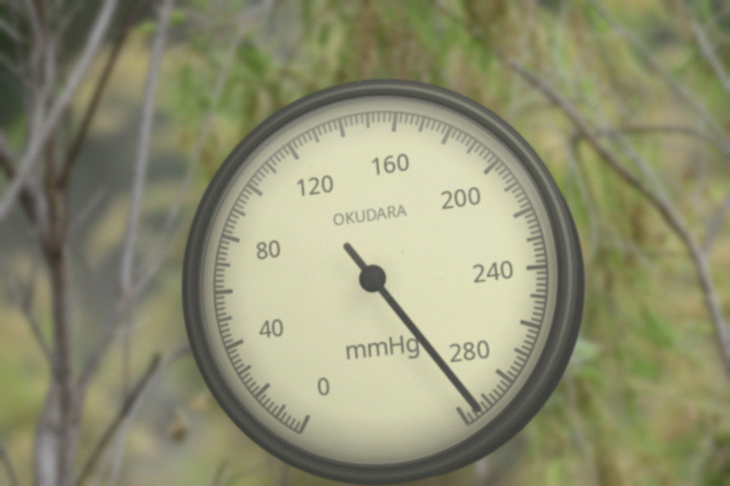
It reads 294 mmHg
